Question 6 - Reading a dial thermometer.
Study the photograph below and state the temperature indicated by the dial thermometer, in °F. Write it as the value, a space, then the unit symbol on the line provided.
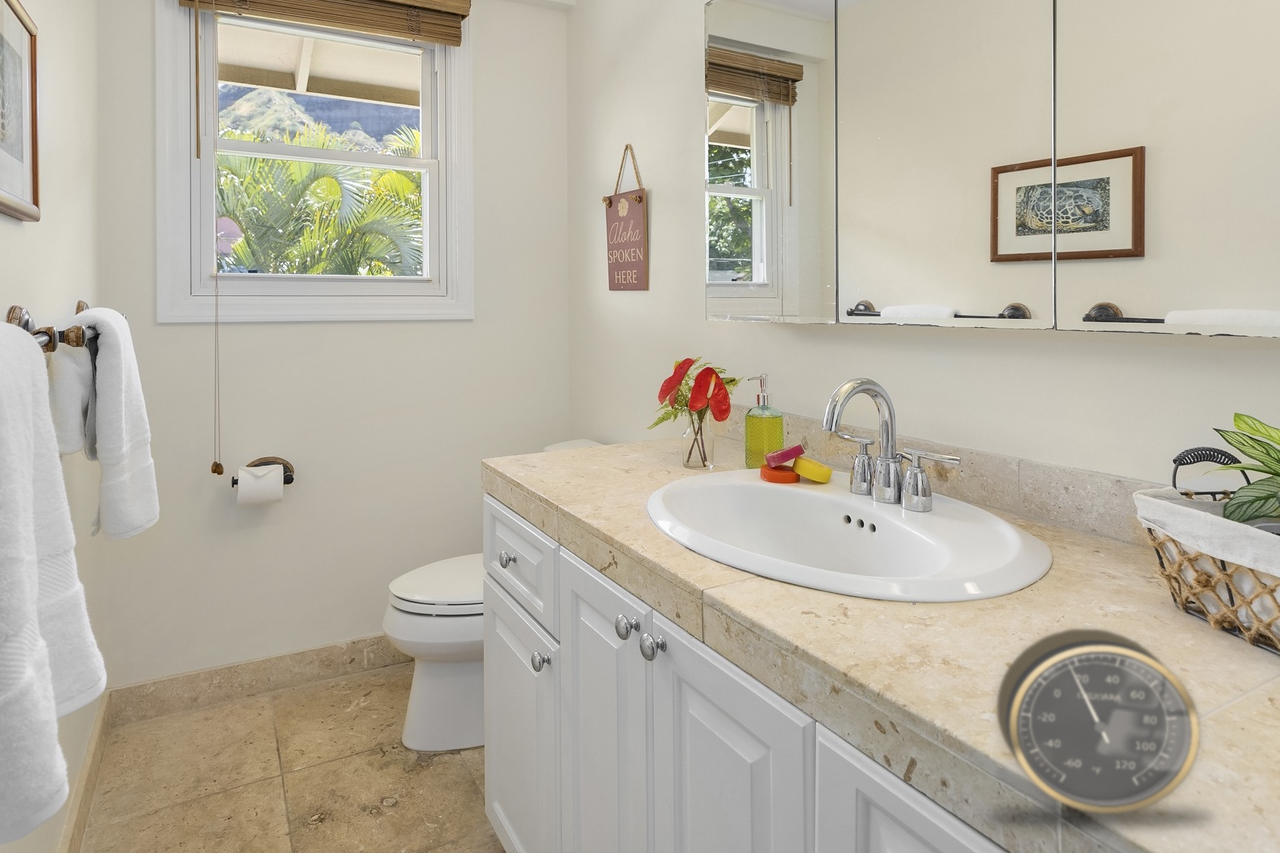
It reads 16 °F
